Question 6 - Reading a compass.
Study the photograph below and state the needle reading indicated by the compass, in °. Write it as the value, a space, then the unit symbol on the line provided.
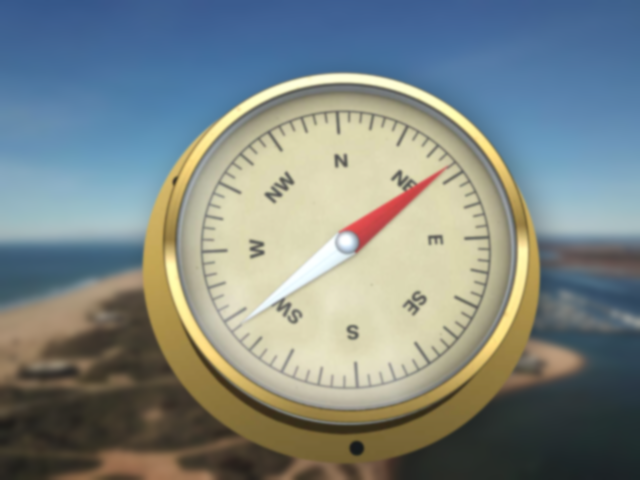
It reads 55 °
